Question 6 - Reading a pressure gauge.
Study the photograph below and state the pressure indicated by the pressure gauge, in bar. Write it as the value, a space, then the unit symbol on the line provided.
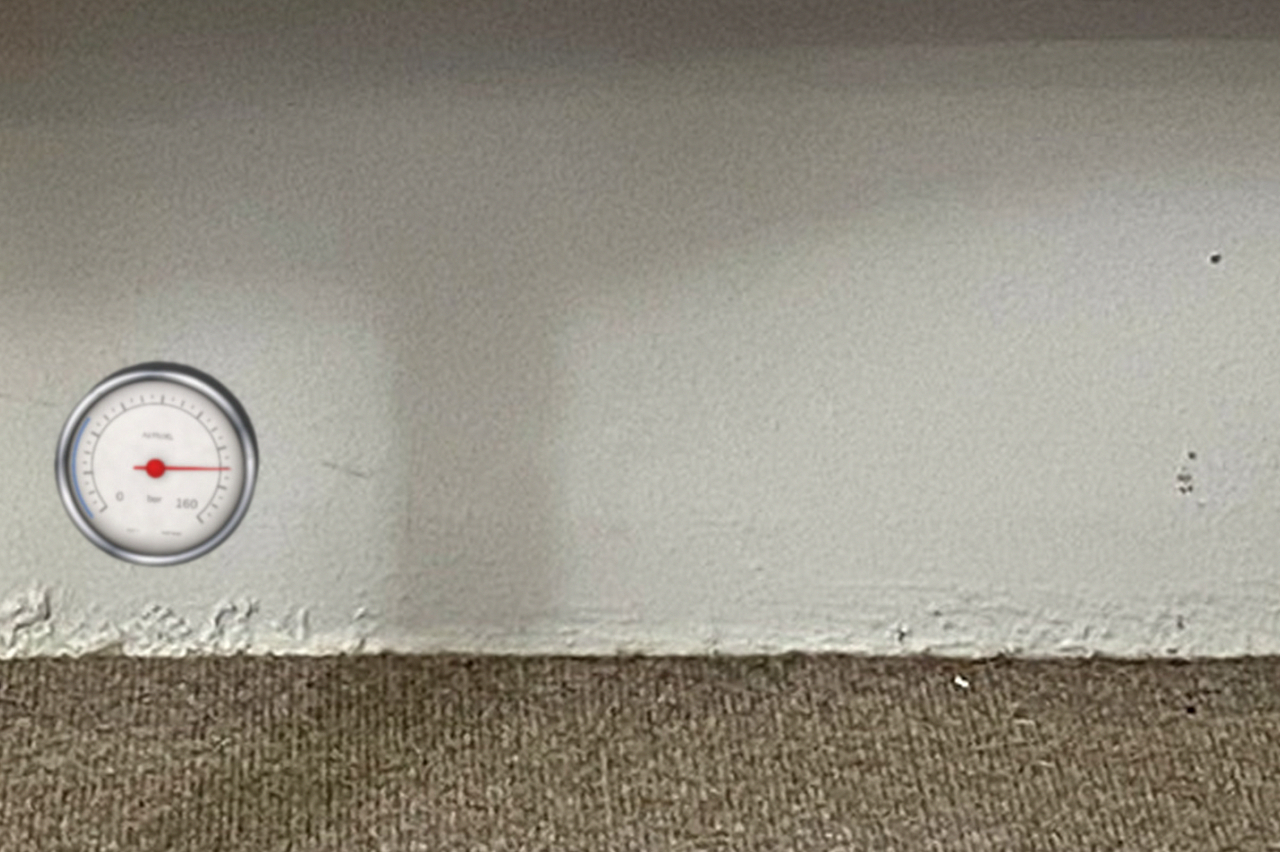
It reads 130 bar
